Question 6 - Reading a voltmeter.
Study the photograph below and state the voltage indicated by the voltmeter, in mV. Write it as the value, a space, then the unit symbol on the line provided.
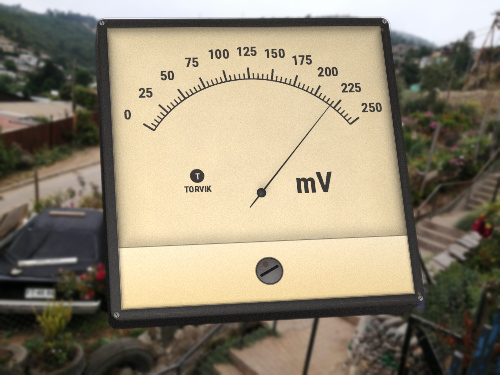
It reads 220 mV
